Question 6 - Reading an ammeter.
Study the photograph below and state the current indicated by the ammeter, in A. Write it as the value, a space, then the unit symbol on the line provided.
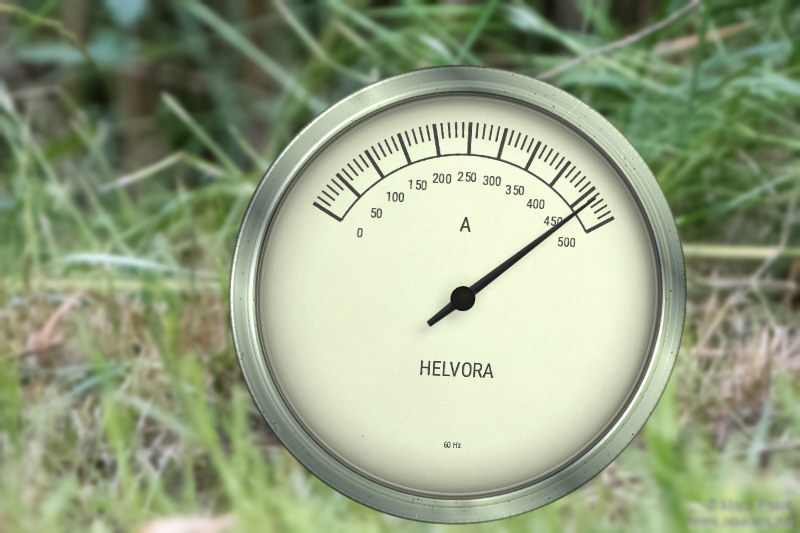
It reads 460 A
